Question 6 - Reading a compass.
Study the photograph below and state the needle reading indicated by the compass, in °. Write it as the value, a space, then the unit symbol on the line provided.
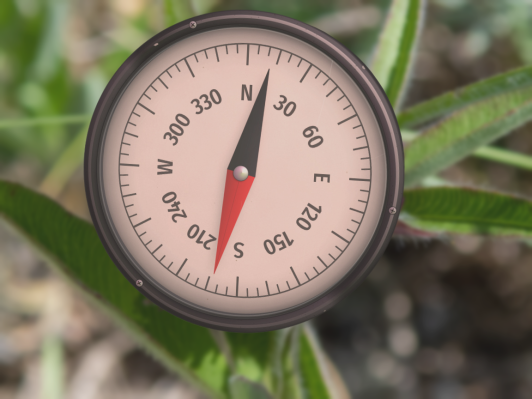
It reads 192.5 °
